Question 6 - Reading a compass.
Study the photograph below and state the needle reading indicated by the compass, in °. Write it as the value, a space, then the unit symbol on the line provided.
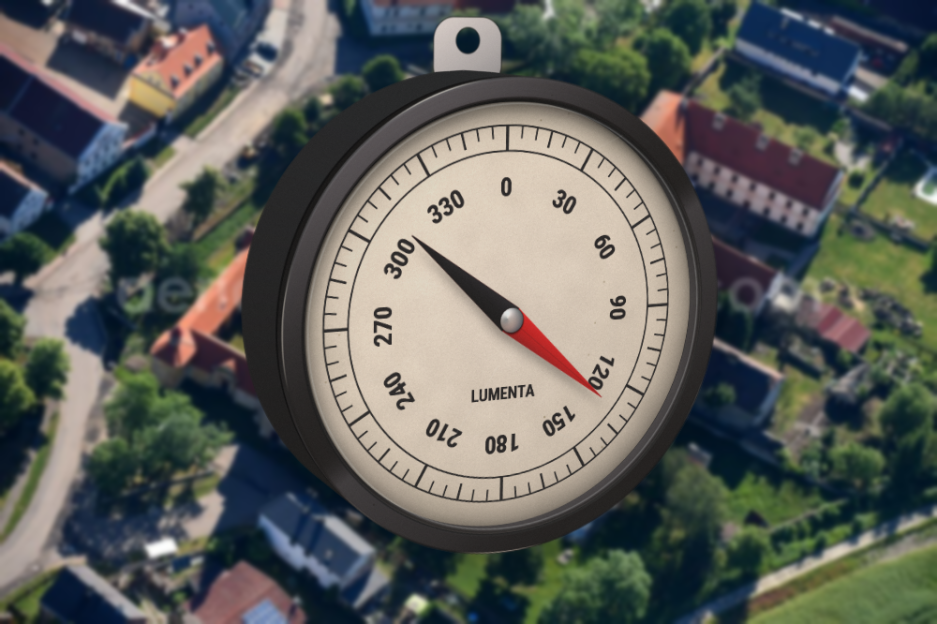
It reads 130 °
